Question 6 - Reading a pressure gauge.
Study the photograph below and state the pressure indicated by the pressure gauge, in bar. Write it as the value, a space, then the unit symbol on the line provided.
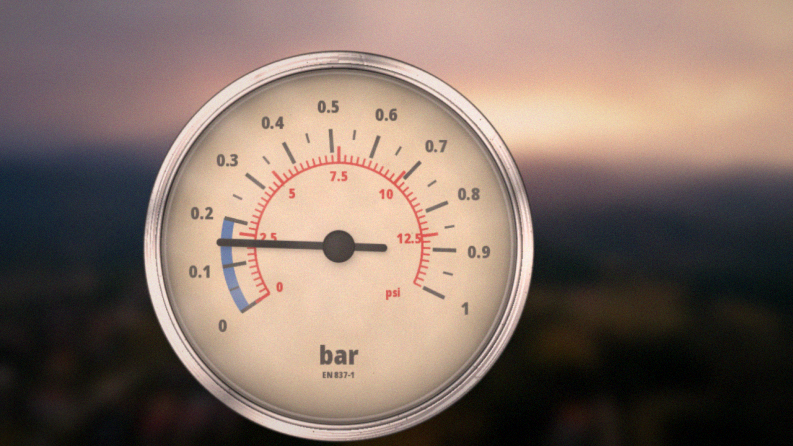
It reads 0.15 bar
